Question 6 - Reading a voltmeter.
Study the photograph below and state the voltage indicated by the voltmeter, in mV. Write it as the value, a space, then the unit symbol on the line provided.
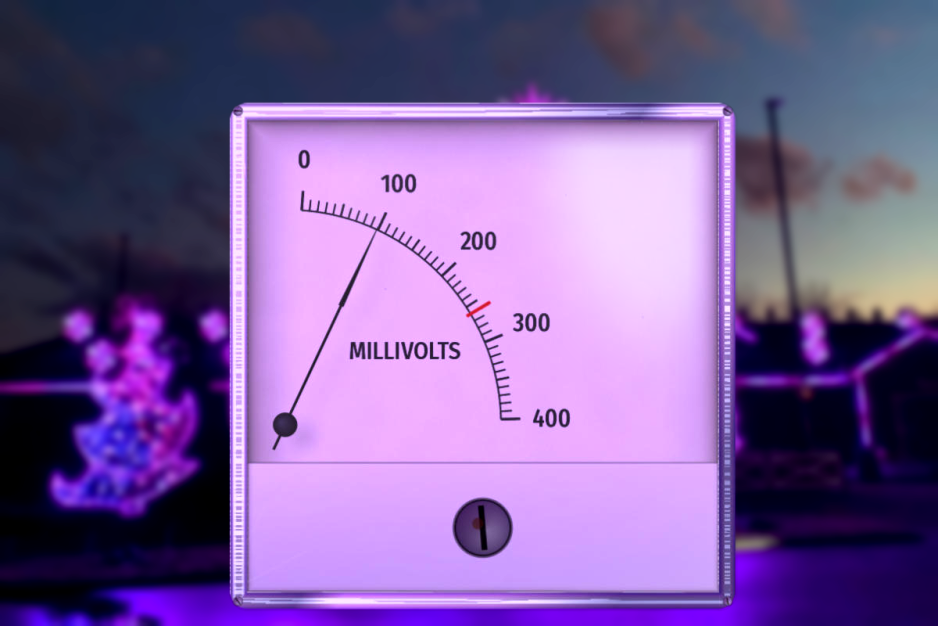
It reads 100 mV
